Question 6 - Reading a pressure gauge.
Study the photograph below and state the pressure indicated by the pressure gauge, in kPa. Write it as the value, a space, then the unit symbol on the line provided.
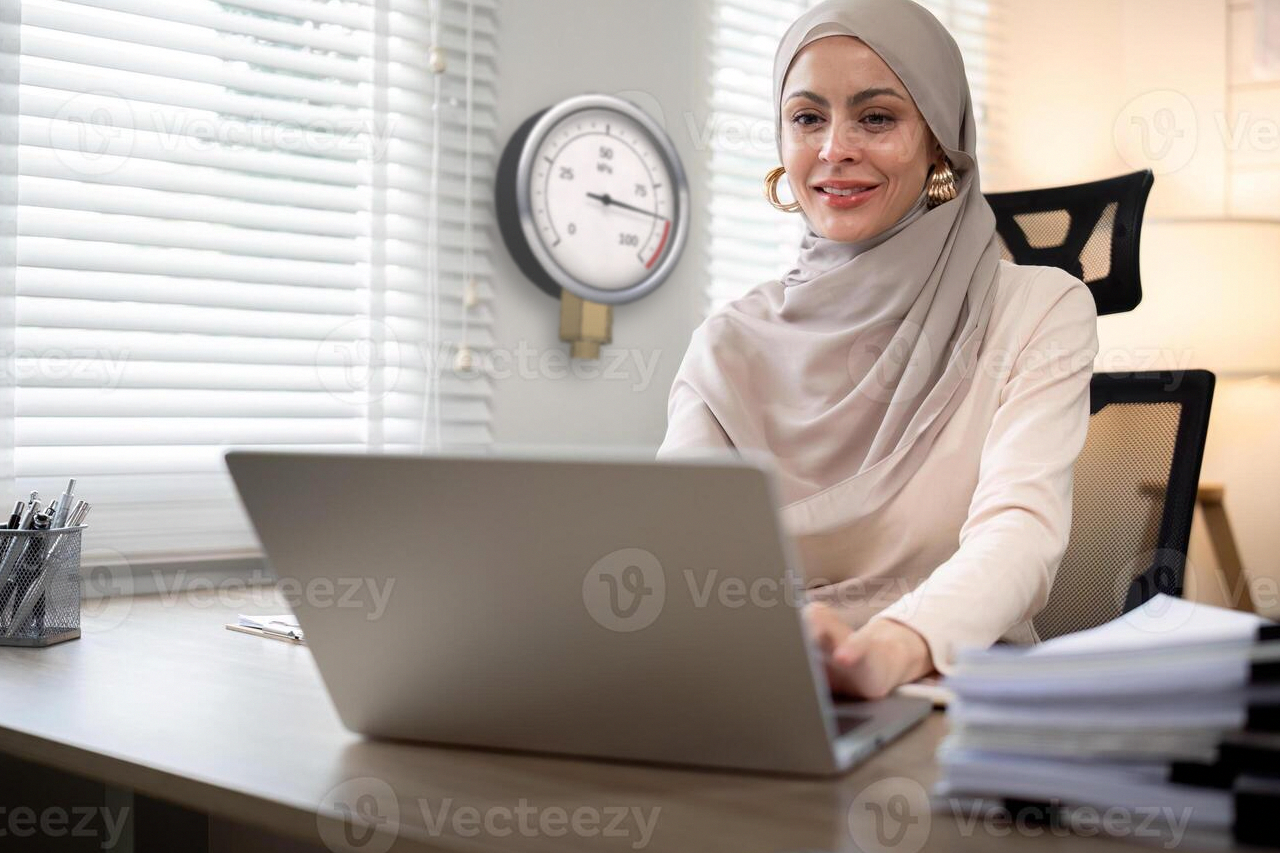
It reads 85 kPa
